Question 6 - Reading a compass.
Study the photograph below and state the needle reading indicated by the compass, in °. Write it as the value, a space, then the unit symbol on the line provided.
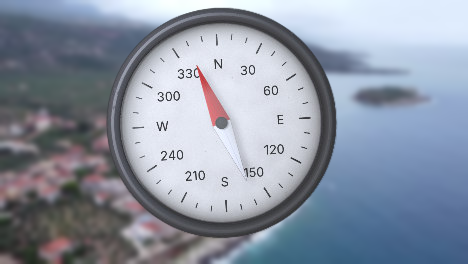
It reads 340 °
